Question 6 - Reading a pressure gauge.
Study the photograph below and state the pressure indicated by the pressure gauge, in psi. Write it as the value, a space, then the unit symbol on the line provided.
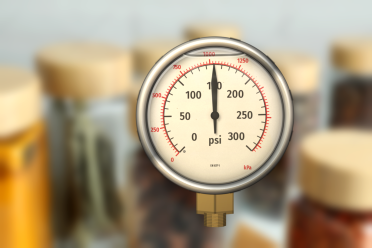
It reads 150 psi
